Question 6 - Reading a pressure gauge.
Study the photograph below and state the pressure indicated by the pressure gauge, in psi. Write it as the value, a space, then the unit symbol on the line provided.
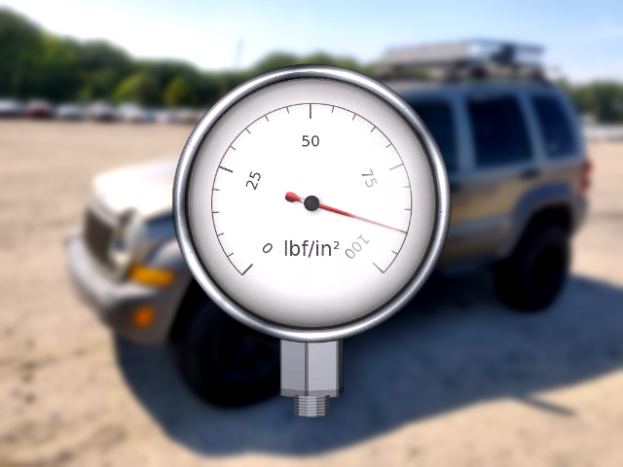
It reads 90 psi
